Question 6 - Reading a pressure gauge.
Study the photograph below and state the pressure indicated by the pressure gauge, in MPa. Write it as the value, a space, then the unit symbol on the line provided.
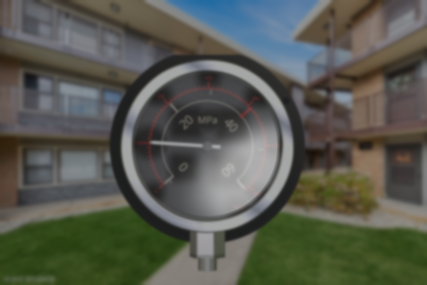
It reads 10 MPa
